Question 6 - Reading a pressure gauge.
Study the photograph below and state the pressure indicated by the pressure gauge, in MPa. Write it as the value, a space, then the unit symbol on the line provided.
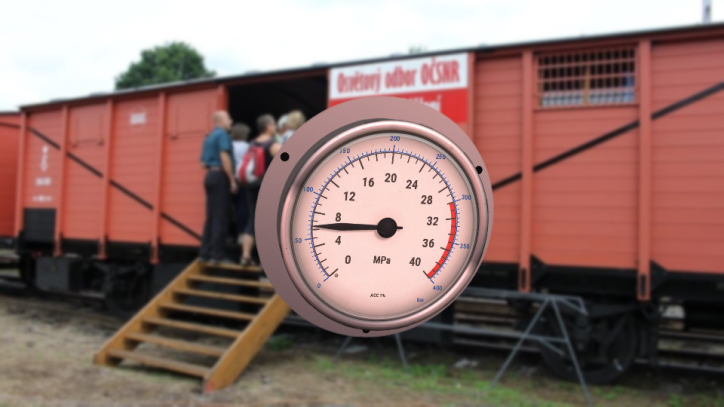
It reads 6.5 MPa
